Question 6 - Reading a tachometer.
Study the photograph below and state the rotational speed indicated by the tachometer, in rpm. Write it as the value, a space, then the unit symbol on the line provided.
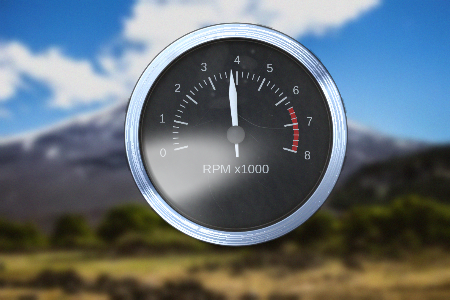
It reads 3800 rpm
